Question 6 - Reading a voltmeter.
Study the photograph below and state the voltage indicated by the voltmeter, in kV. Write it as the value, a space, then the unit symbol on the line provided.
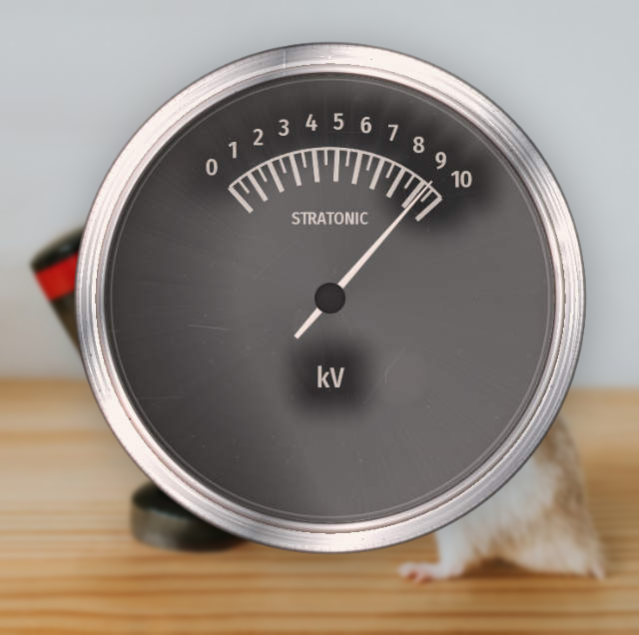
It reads 9.25 kV
